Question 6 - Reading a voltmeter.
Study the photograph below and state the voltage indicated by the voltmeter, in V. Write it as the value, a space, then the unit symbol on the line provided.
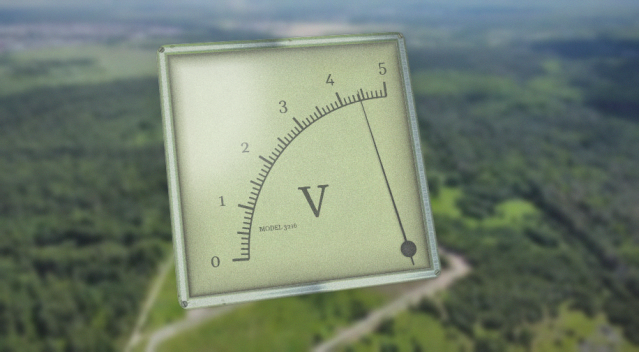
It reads 4.4 V
